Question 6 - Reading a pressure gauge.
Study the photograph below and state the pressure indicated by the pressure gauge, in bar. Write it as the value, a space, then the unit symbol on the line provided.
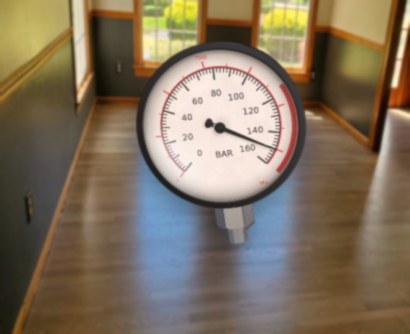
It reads 150 bar
